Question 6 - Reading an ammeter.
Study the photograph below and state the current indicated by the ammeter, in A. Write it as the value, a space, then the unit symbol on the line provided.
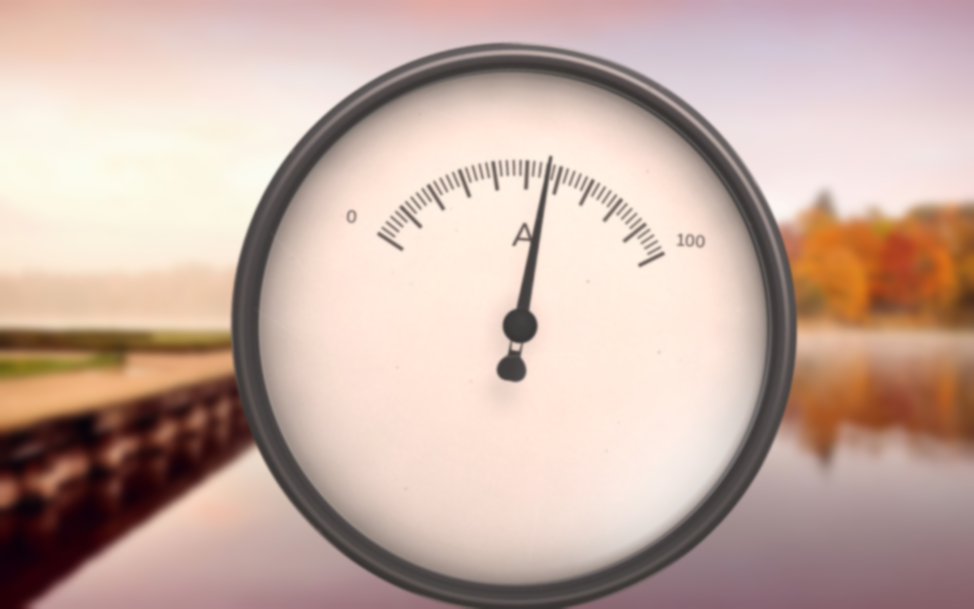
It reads 56 A
